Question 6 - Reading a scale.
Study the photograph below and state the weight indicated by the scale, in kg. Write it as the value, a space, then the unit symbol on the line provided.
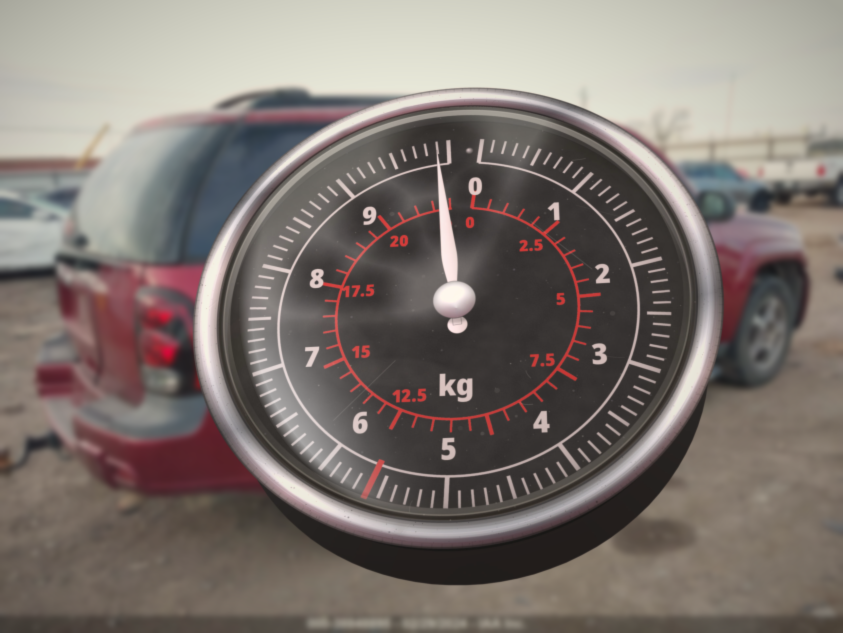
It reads 9.9 kg
